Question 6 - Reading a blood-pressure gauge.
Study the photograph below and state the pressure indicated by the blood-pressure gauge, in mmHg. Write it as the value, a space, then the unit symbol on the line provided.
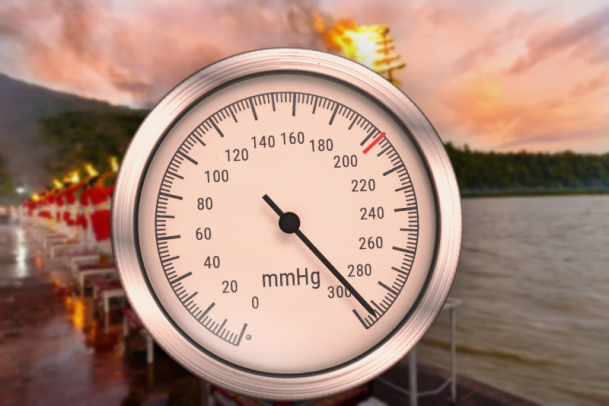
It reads 294 mmHg
